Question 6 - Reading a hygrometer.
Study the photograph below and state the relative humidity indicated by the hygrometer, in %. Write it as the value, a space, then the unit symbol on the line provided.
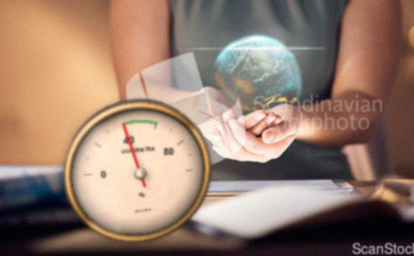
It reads 40 %
